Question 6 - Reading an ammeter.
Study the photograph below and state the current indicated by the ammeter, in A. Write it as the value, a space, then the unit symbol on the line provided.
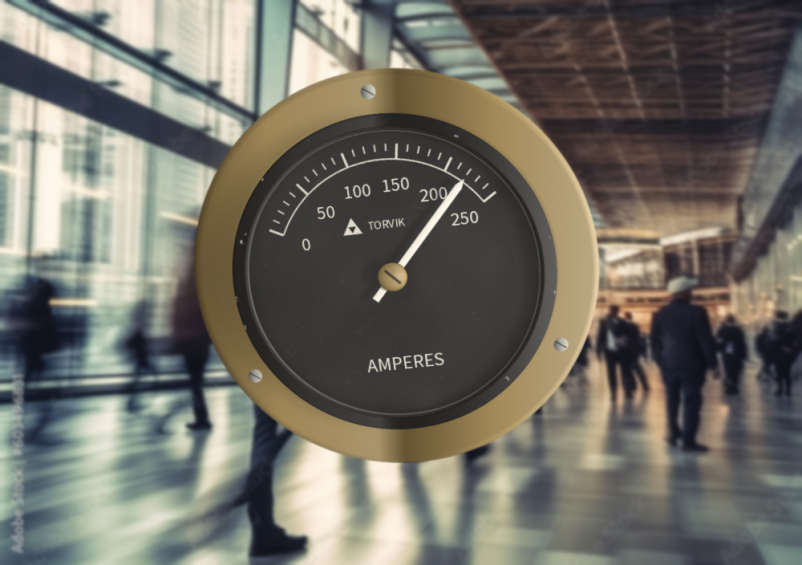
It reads 220 A
